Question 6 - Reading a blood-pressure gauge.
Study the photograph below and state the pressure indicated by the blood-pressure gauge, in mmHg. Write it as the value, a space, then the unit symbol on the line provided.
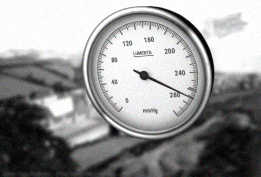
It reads 270 mmHg
